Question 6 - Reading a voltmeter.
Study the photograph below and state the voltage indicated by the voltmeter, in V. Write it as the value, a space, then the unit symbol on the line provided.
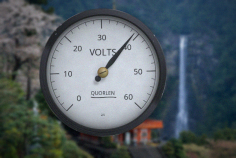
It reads 39 V
